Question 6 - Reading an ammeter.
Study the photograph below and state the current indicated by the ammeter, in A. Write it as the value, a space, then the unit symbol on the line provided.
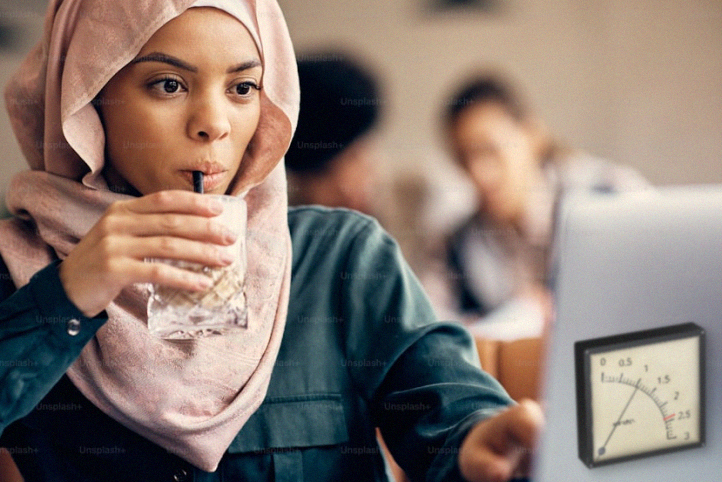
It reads 1 A
